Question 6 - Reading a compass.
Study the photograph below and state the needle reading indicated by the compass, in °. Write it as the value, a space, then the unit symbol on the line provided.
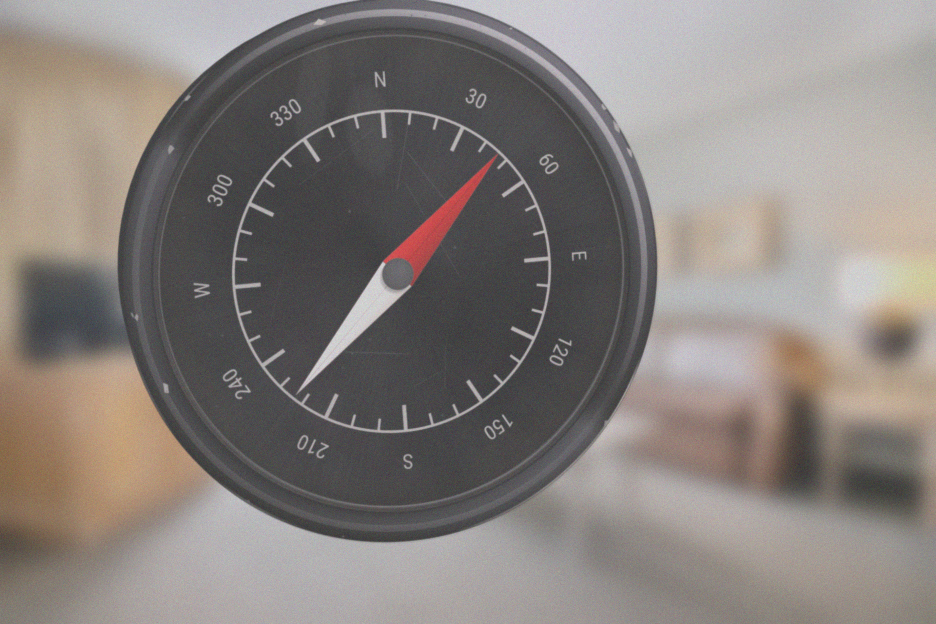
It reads 45 °
